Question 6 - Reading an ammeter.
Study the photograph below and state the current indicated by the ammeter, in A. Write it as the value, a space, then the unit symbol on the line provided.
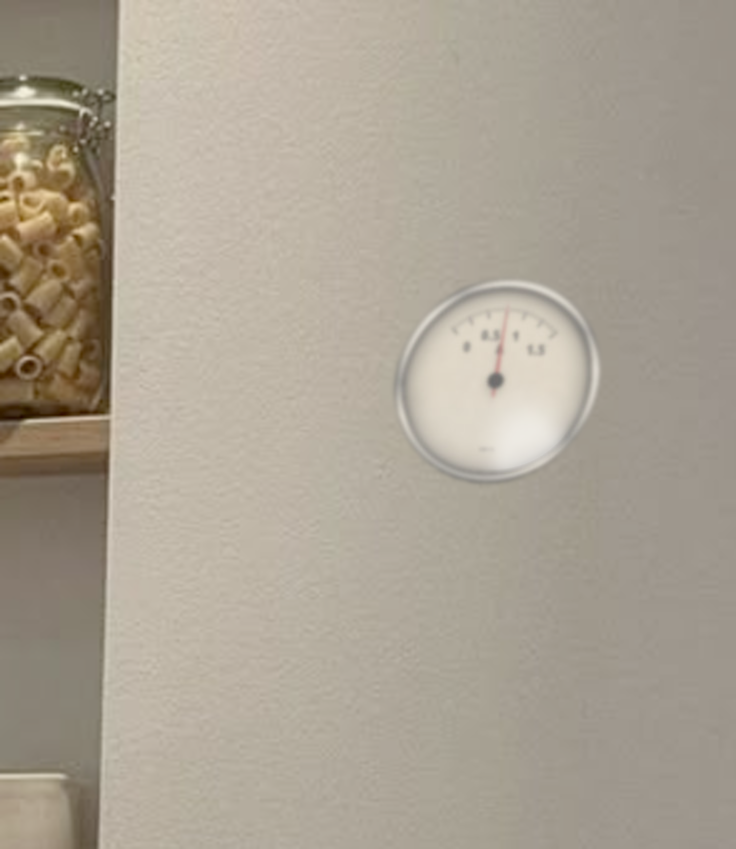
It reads 0.75 A
